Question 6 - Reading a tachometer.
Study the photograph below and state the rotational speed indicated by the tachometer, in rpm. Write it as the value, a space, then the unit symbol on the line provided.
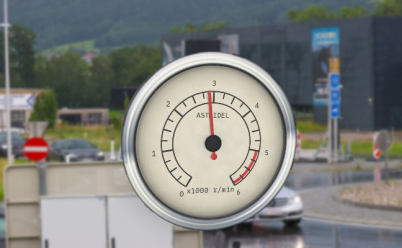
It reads 2875 rpm
